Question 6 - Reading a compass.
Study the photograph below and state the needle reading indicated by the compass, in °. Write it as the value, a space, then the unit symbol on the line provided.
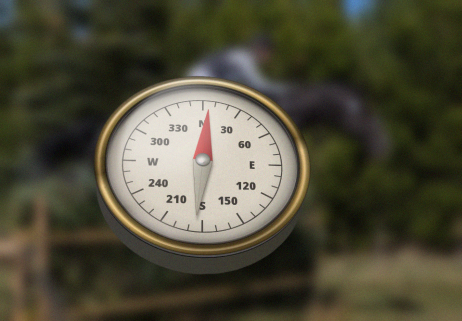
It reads 5 °
